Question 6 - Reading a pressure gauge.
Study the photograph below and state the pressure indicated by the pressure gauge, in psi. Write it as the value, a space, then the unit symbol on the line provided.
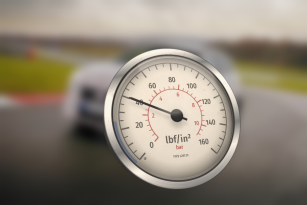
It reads 40 psi
